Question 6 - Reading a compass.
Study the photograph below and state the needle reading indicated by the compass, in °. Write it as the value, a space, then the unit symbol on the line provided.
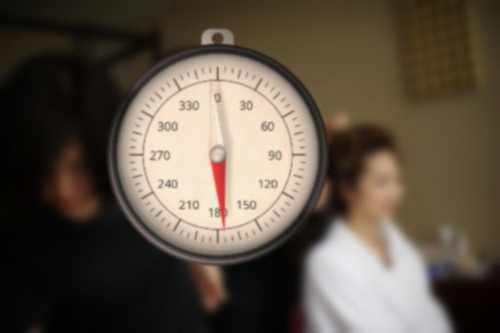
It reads 175 °
